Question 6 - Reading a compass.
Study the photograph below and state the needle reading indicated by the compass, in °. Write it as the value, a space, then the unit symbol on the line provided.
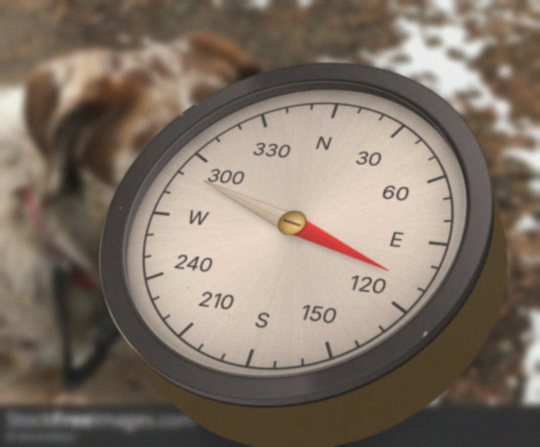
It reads 110 °
